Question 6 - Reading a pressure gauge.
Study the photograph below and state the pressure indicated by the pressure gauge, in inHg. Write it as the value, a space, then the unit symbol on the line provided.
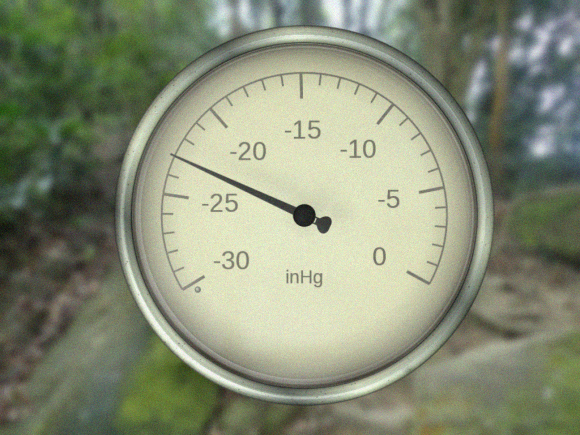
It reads -23 inHg
